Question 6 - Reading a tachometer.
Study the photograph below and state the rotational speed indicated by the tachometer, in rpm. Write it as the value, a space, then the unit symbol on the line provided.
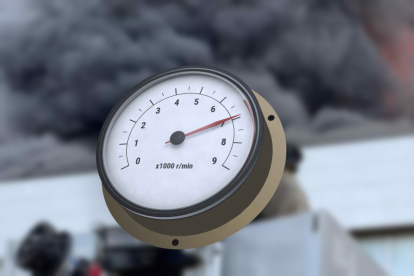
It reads 7000 rpm
